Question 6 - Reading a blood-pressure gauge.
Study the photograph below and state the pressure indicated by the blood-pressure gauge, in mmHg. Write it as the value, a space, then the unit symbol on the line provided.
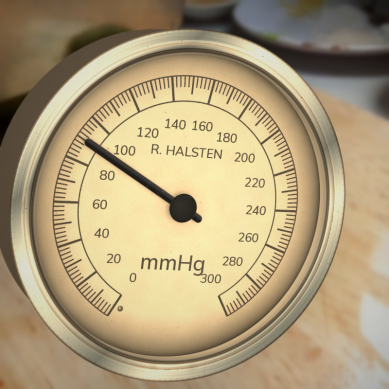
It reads 90 mmHg
